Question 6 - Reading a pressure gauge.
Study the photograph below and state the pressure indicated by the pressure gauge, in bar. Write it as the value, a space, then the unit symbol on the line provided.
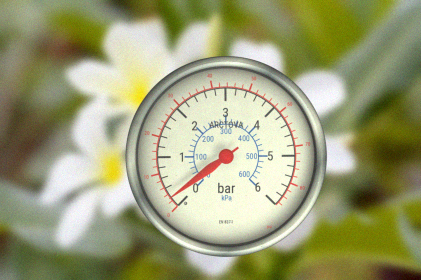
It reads 0.2 bar
